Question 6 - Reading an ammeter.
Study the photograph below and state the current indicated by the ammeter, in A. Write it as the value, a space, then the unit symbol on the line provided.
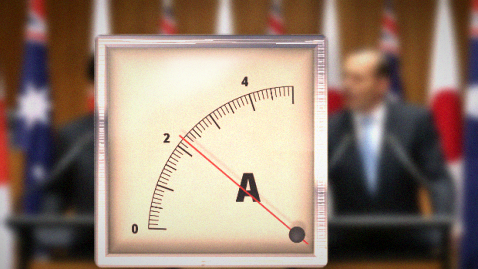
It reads 2.2 A
